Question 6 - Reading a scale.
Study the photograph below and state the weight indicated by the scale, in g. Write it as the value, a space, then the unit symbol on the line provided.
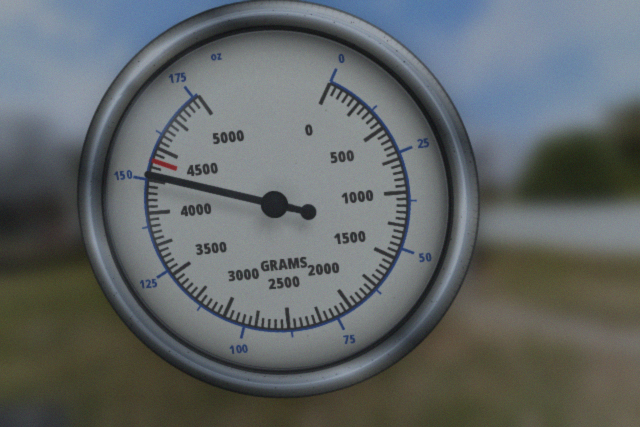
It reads 4300 g
